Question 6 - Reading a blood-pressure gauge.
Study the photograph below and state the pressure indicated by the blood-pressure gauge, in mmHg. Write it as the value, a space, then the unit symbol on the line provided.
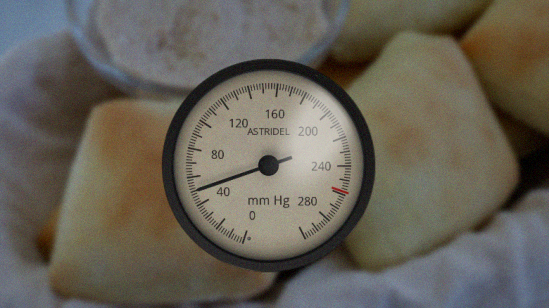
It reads 50 mmHg
